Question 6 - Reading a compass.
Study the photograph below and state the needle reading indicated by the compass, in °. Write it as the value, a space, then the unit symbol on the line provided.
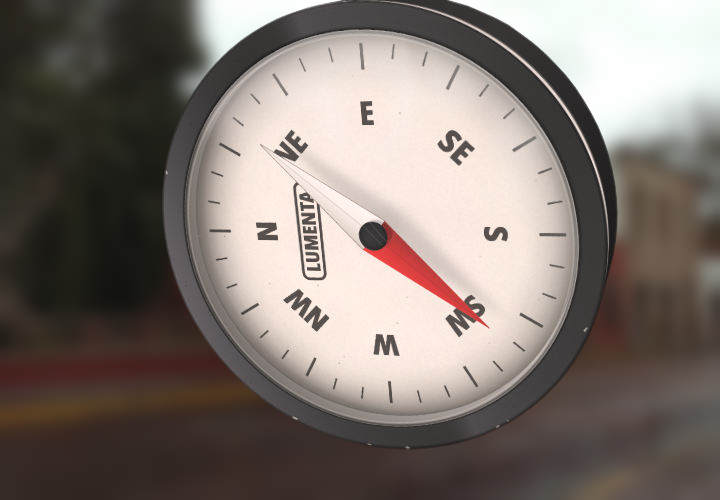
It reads 220 °
